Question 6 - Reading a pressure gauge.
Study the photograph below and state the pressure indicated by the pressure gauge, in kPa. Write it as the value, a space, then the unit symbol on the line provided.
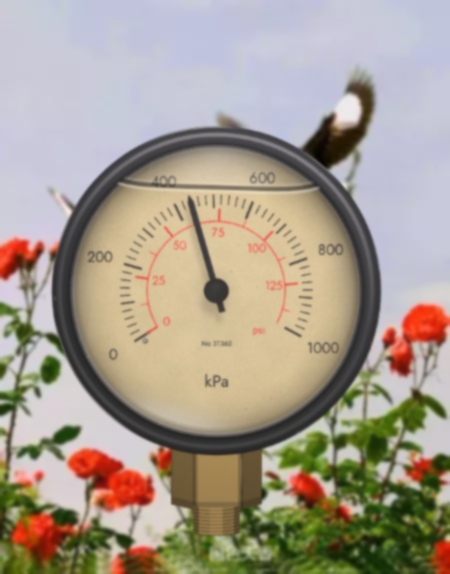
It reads 440 kPa
